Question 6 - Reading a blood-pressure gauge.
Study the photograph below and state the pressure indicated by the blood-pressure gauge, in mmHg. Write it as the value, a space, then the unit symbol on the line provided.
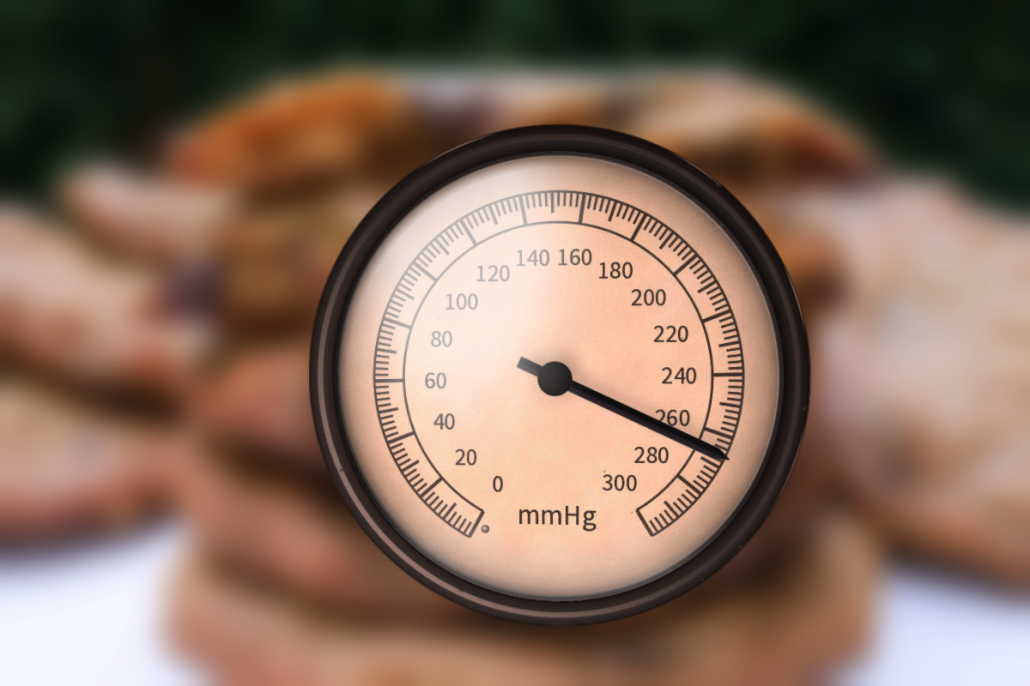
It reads 266 mmHg
